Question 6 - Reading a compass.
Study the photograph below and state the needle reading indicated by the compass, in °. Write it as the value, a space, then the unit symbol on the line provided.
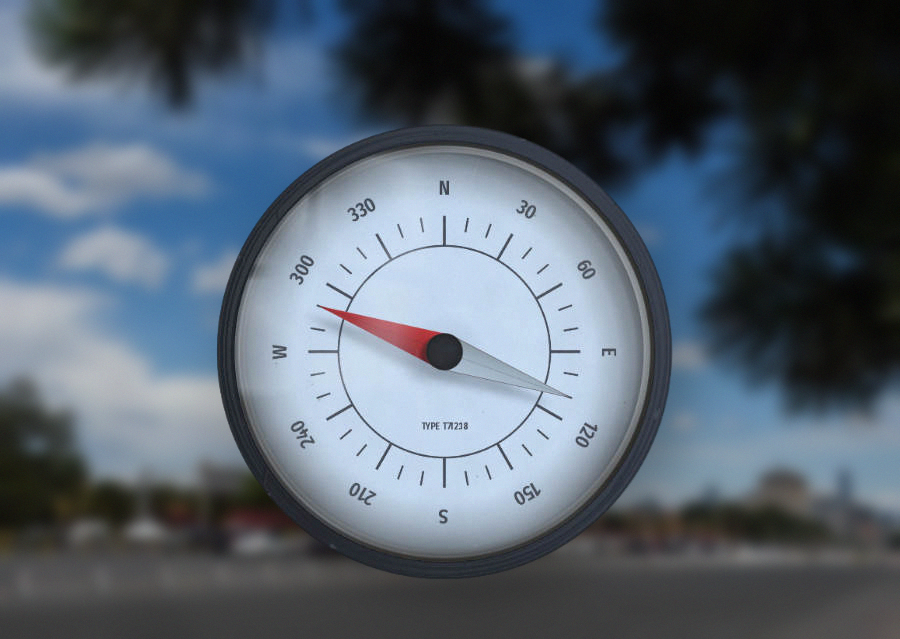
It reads 290 °
